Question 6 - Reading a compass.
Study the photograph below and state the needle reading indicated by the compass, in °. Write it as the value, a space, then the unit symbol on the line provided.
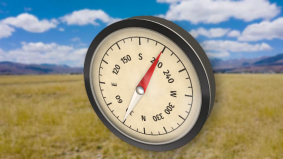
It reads 210 °
